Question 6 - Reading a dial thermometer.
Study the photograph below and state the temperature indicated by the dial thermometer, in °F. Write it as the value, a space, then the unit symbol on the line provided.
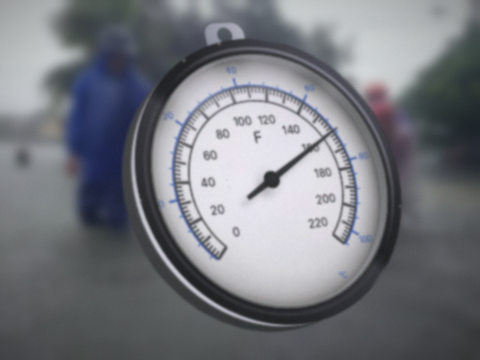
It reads 160 °F
